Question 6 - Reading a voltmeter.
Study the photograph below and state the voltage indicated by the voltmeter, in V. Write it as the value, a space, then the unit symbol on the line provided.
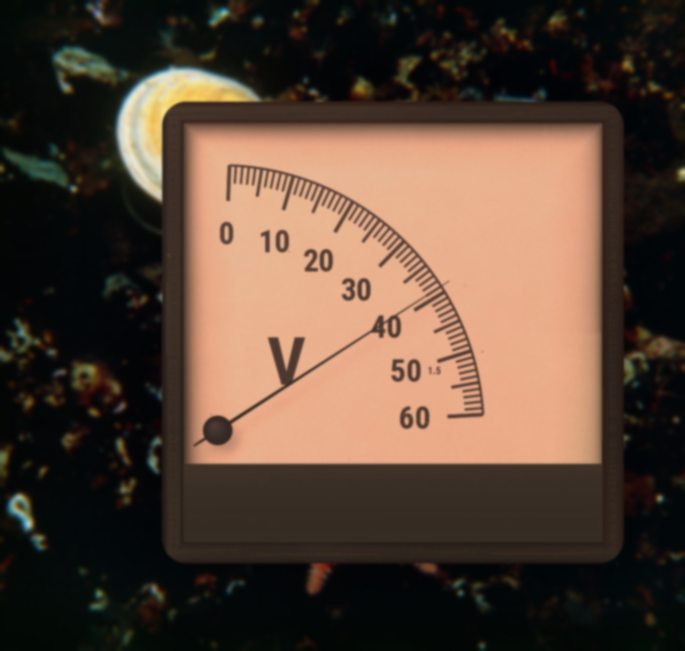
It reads 39 V
